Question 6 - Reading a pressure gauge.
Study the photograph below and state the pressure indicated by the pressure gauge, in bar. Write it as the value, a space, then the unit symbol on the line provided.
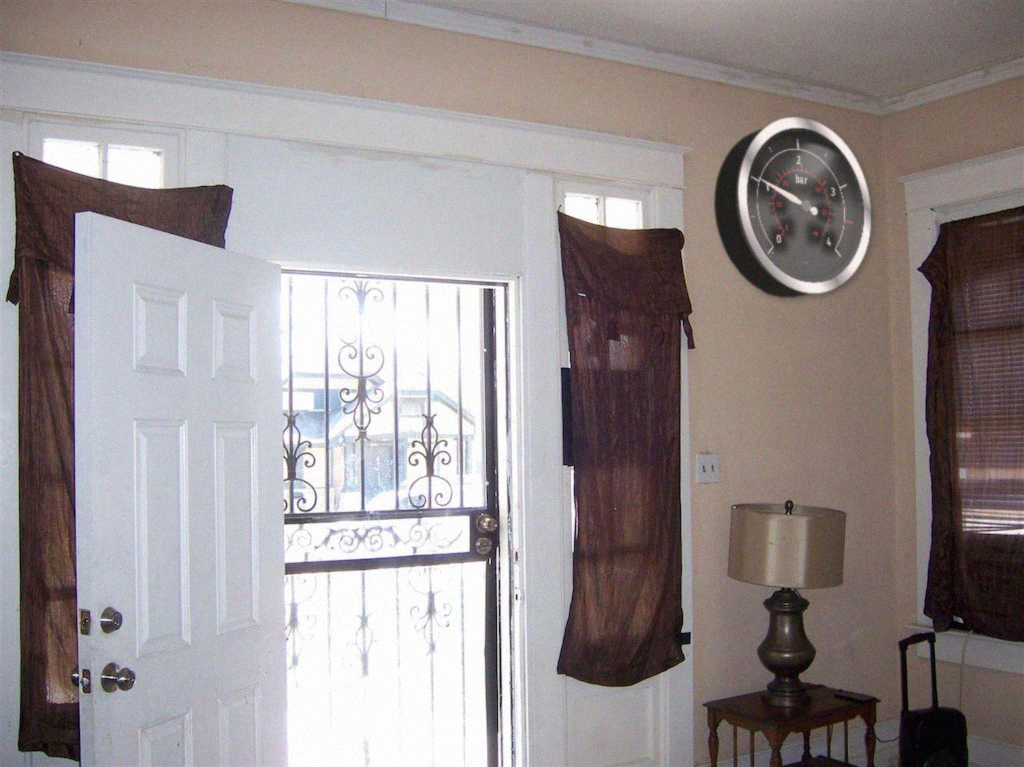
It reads 1 bar
